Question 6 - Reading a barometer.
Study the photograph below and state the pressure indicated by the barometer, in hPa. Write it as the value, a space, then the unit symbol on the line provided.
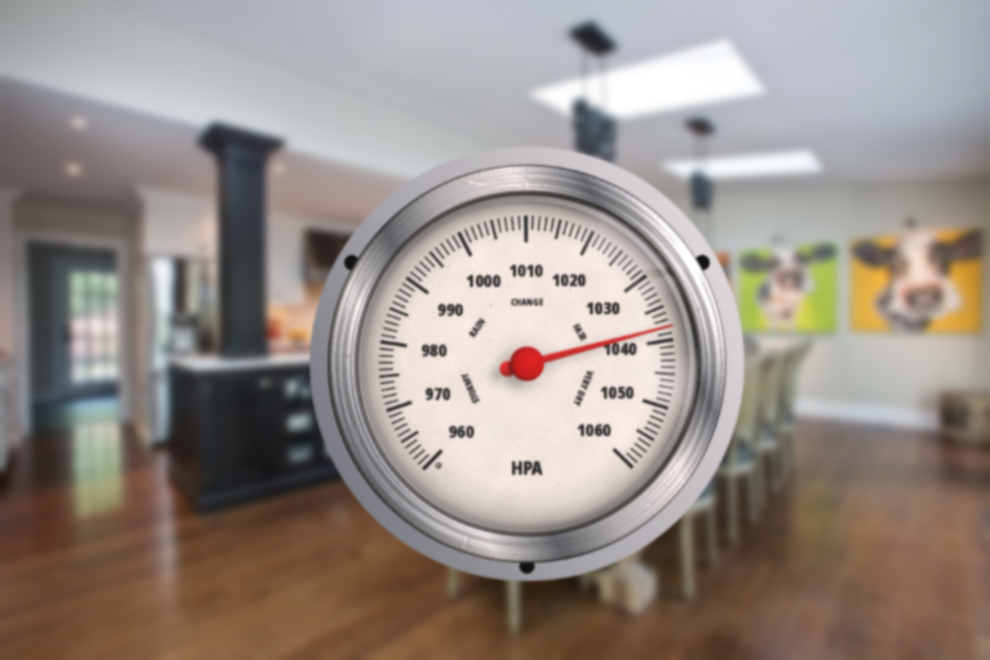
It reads 1038 hPa
